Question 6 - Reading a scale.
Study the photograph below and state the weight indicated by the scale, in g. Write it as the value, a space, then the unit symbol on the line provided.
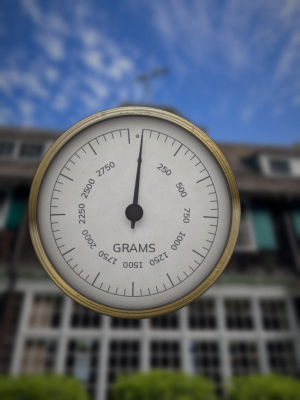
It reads 0 g
